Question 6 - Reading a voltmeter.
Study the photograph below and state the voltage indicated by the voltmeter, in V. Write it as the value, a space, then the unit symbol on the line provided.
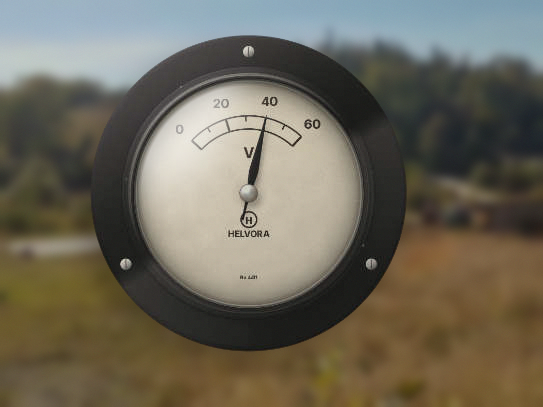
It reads 40 V
